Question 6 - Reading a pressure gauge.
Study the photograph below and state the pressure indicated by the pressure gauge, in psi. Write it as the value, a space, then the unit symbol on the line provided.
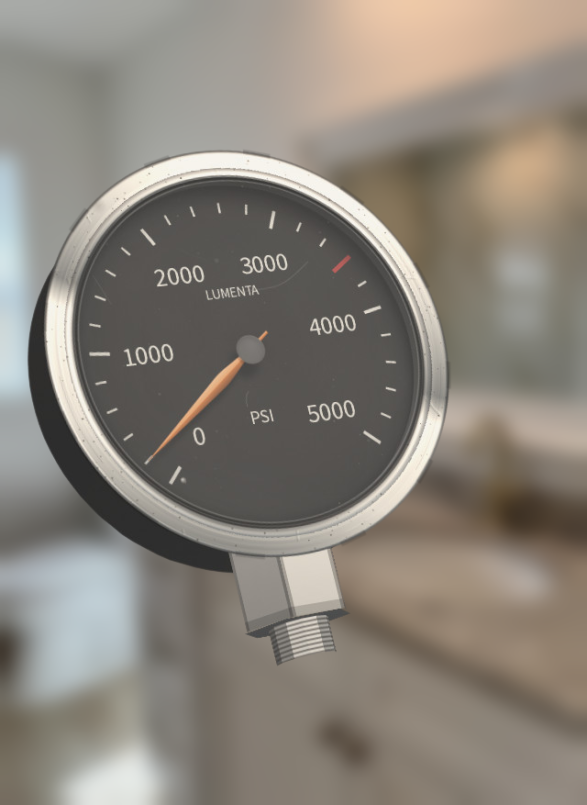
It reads 200 psi
